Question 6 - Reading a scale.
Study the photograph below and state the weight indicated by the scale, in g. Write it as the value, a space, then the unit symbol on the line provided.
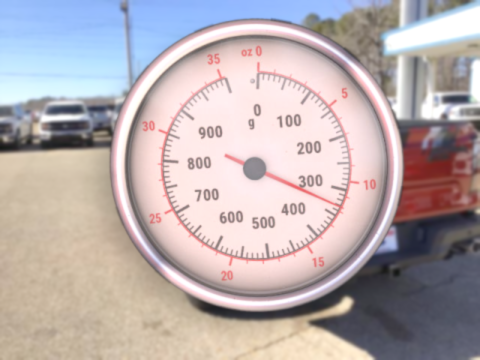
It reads 330 g
